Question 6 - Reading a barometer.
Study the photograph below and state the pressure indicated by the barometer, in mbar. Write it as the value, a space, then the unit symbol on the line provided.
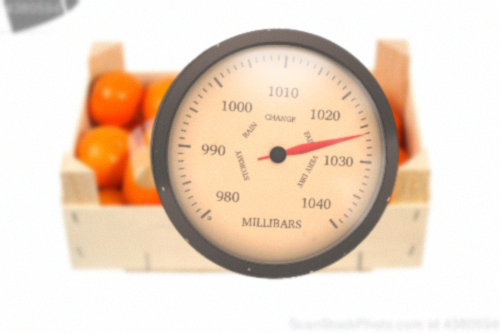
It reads 1026 mbar
